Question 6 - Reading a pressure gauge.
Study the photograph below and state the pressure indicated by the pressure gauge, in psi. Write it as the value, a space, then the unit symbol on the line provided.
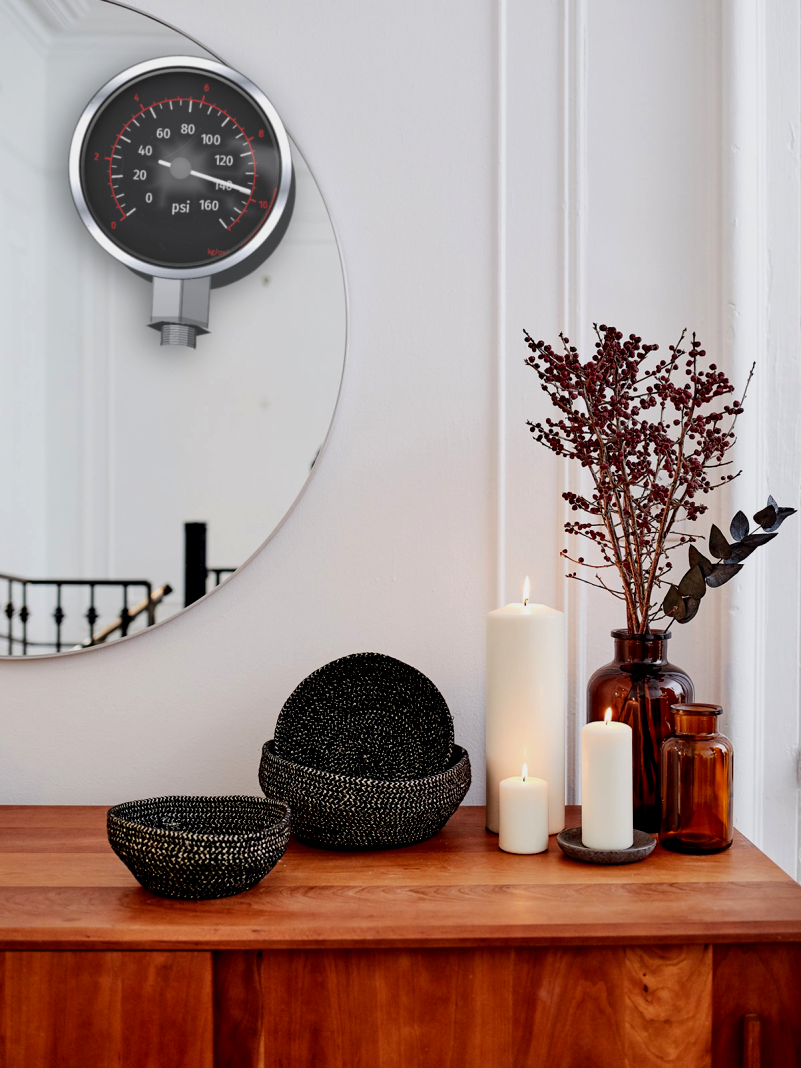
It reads 140 psi
